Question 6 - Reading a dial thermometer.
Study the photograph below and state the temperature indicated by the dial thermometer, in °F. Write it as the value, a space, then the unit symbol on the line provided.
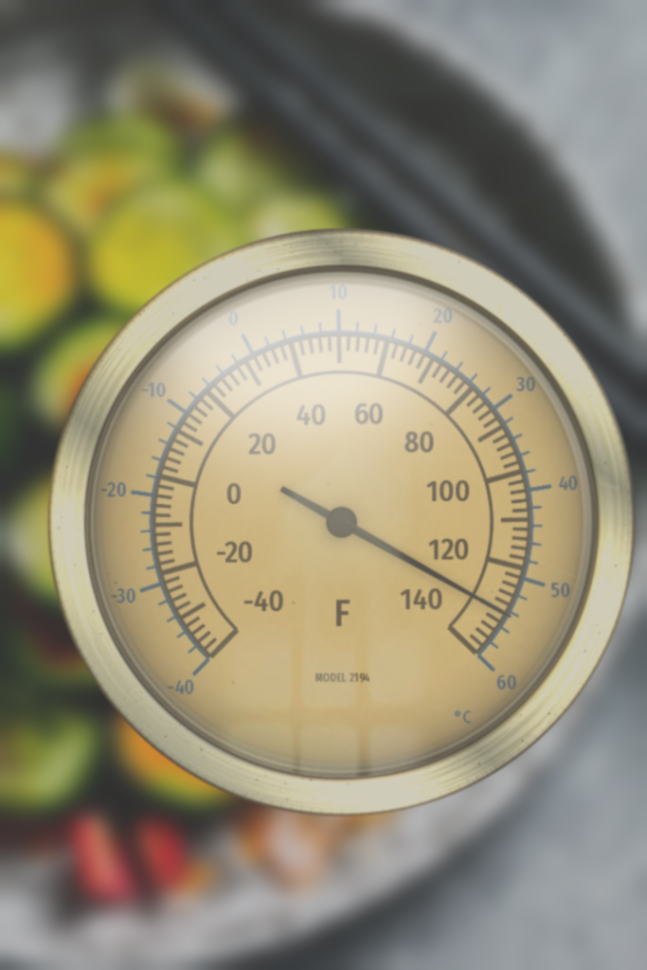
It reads 130 °F
